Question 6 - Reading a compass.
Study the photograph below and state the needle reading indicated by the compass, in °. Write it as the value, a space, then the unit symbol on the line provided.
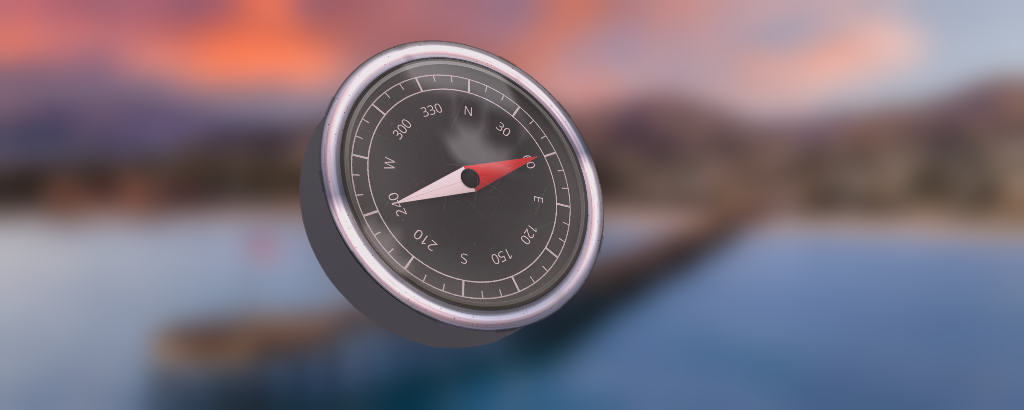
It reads 60 °
